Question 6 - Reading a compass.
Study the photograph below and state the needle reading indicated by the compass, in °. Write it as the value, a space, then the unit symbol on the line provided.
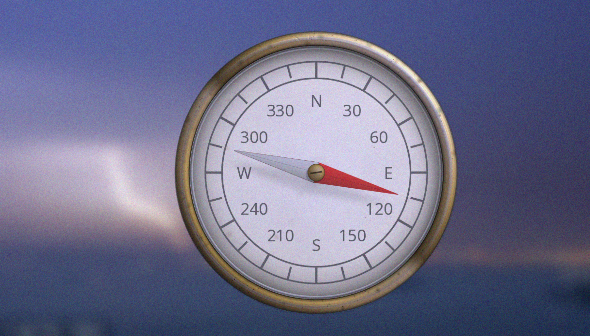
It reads 105 °
